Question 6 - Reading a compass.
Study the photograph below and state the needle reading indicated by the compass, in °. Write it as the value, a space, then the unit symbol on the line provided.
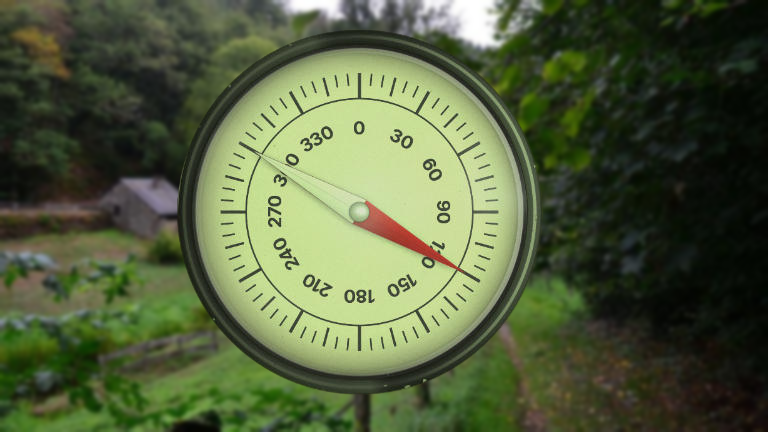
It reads 120 °
